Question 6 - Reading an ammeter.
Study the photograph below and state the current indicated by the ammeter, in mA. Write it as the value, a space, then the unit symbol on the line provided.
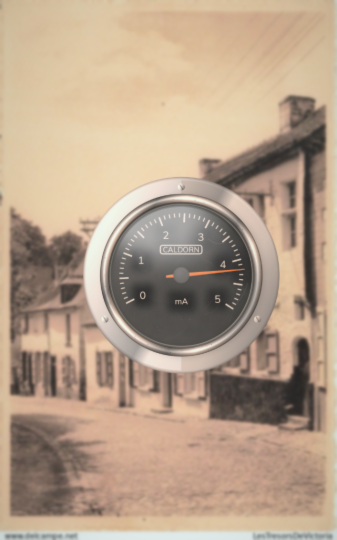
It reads 4.2 mA
